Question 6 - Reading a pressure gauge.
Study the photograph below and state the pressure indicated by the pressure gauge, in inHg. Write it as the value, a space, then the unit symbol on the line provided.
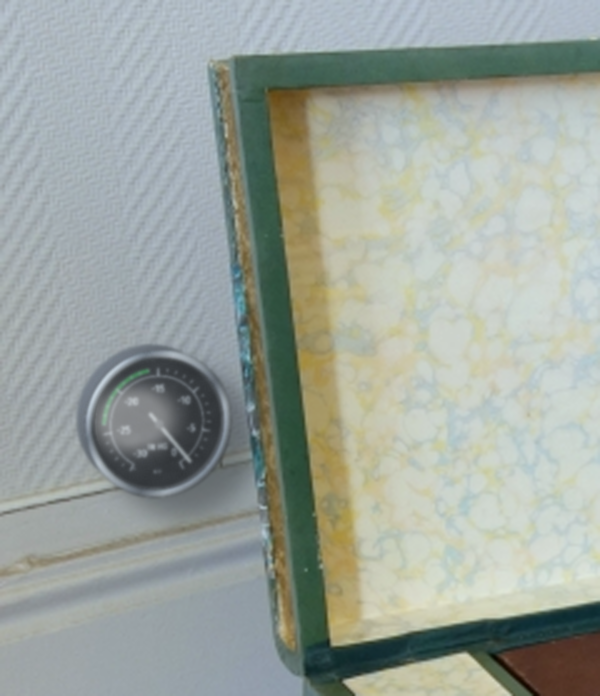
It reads -1 inHg
